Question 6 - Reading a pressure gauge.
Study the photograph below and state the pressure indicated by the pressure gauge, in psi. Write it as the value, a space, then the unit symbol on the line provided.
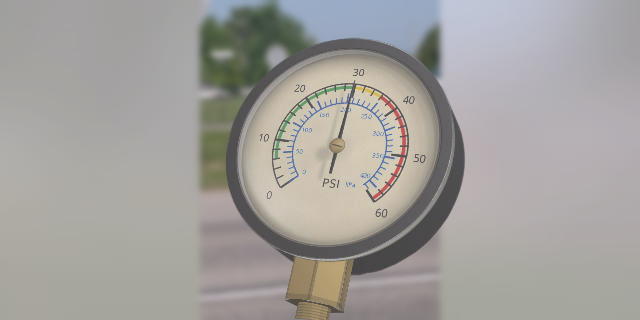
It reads 30 psi
